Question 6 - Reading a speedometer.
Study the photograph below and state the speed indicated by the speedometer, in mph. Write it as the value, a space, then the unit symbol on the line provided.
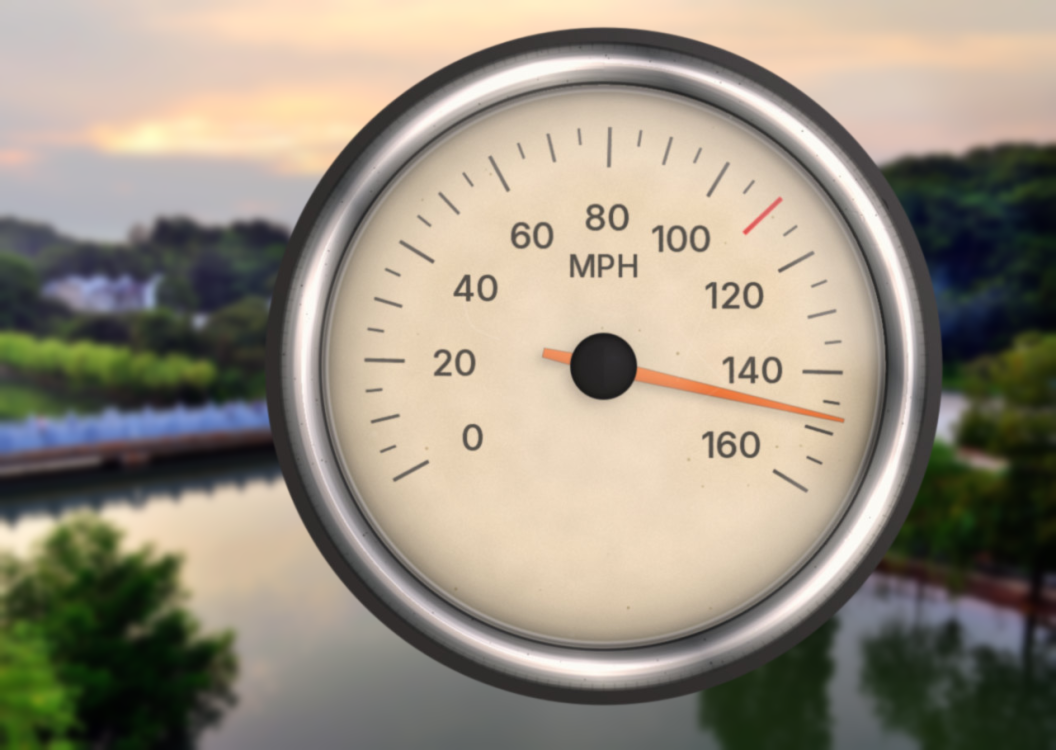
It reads 147.5 mph
